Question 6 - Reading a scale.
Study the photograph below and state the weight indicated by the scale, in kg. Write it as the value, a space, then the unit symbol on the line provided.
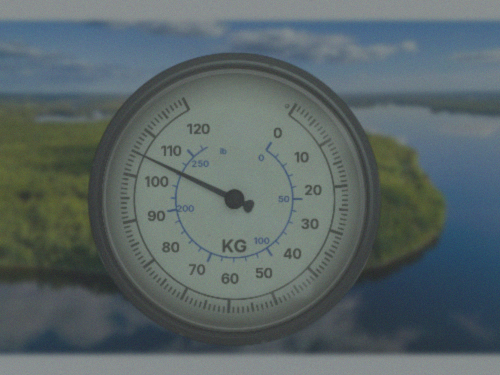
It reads 105 kg
